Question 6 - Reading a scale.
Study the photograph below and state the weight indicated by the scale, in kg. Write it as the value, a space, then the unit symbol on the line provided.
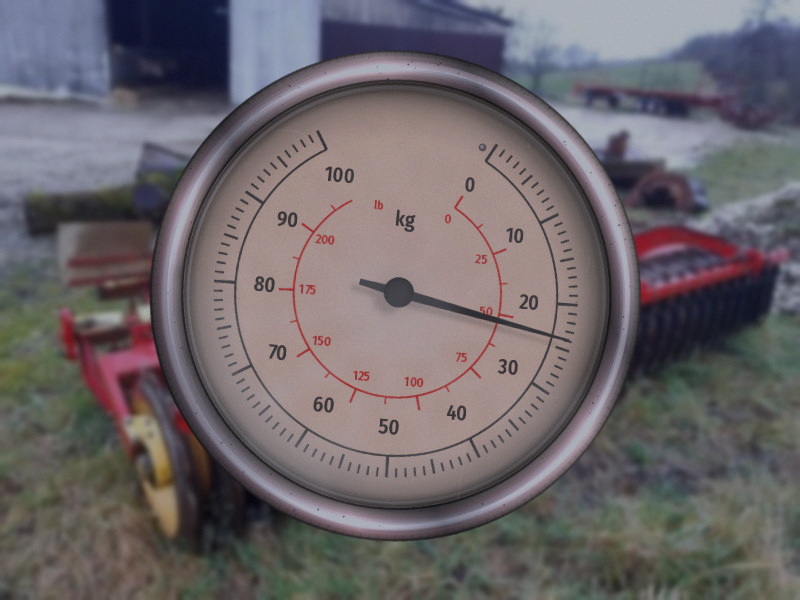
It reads 24 kg
